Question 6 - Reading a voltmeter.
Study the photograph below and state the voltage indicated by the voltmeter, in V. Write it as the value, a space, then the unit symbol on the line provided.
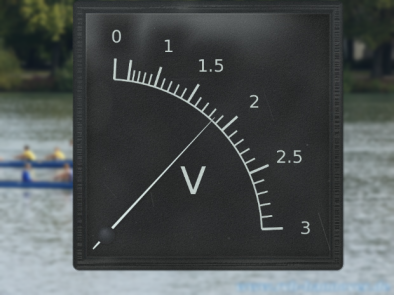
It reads 1.85 V
